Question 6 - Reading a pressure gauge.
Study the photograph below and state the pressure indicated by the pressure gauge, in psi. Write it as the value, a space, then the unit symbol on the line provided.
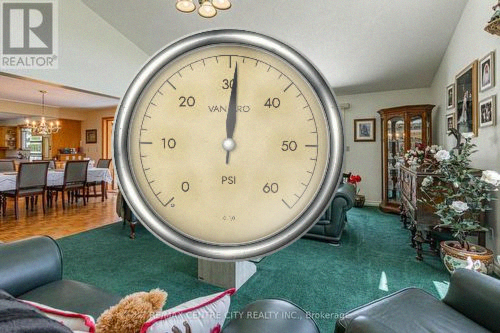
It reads 31 psi
